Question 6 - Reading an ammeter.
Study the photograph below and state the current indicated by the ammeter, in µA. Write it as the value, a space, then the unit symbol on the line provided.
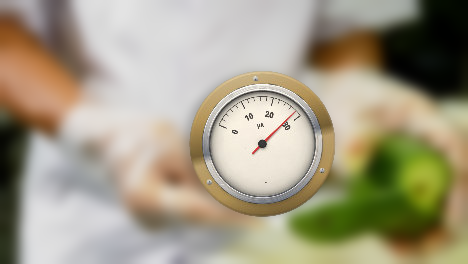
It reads 28 µA
